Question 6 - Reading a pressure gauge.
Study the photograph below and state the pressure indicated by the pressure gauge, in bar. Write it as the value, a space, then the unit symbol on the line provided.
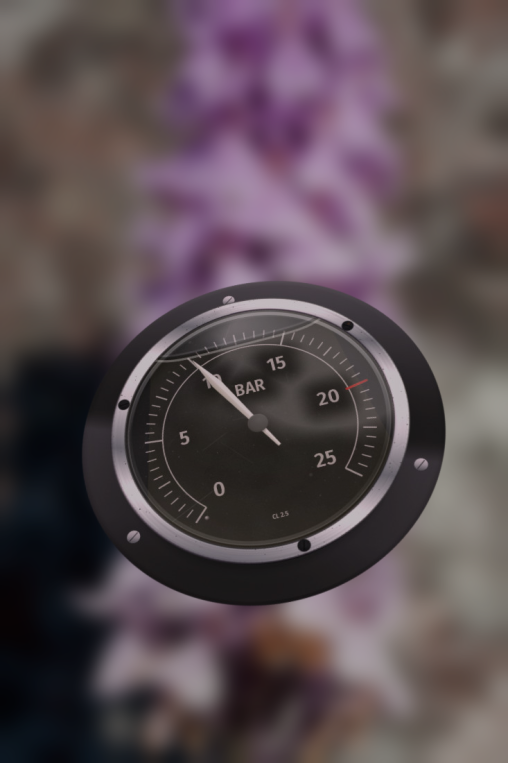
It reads 10 bar
